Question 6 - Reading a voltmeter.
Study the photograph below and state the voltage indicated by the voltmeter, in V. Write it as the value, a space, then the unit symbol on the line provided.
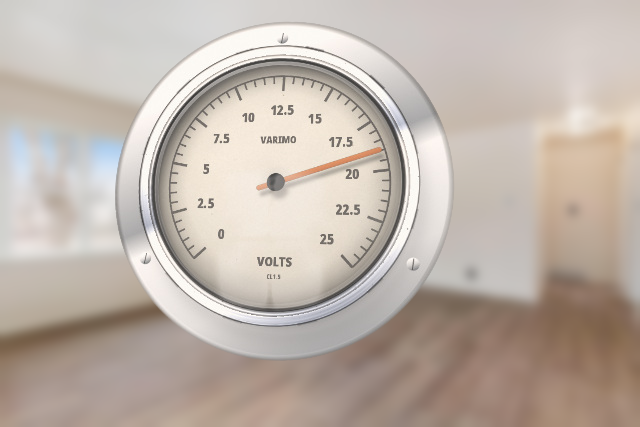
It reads 19 V
